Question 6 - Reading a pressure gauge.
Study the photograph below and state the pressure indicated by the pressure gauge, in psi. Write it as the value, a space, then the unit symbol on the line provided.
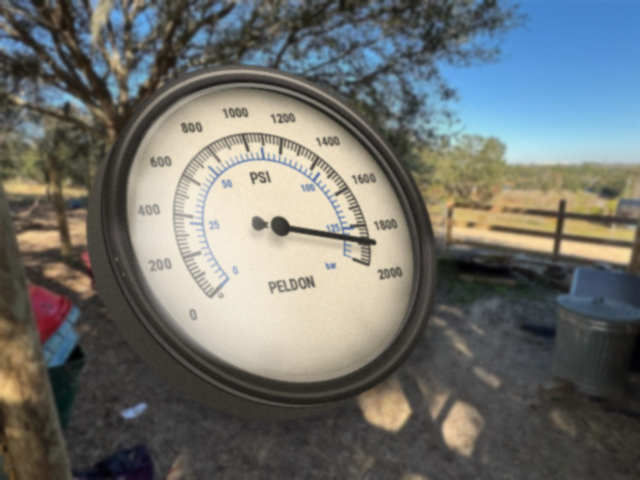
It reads 1900 psi
